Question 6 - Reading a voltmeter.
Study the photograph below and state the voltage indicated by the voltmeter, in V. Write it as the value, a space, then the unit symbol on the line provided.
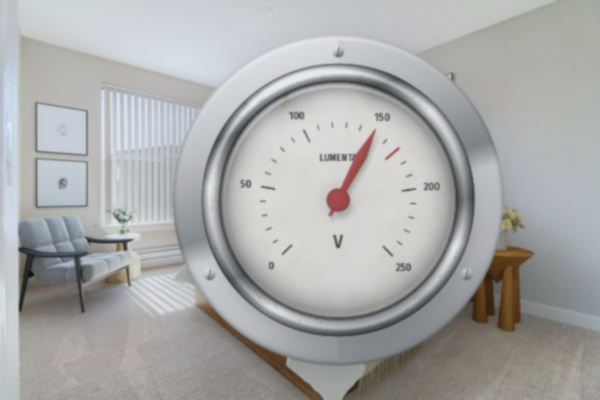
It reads 150 V
